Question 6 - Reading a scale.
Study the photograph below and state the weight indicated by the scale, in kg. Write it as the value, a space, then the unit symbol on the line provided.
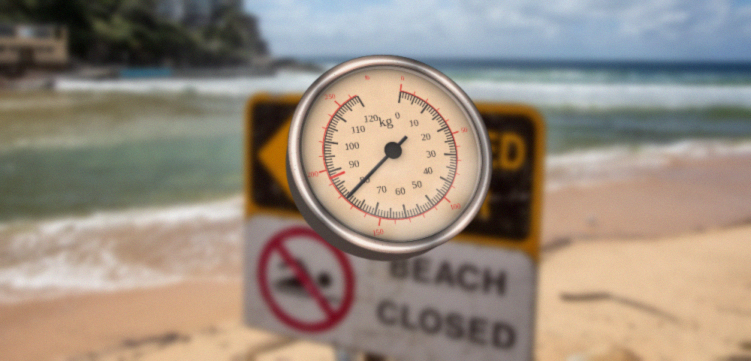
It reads 80 kg
